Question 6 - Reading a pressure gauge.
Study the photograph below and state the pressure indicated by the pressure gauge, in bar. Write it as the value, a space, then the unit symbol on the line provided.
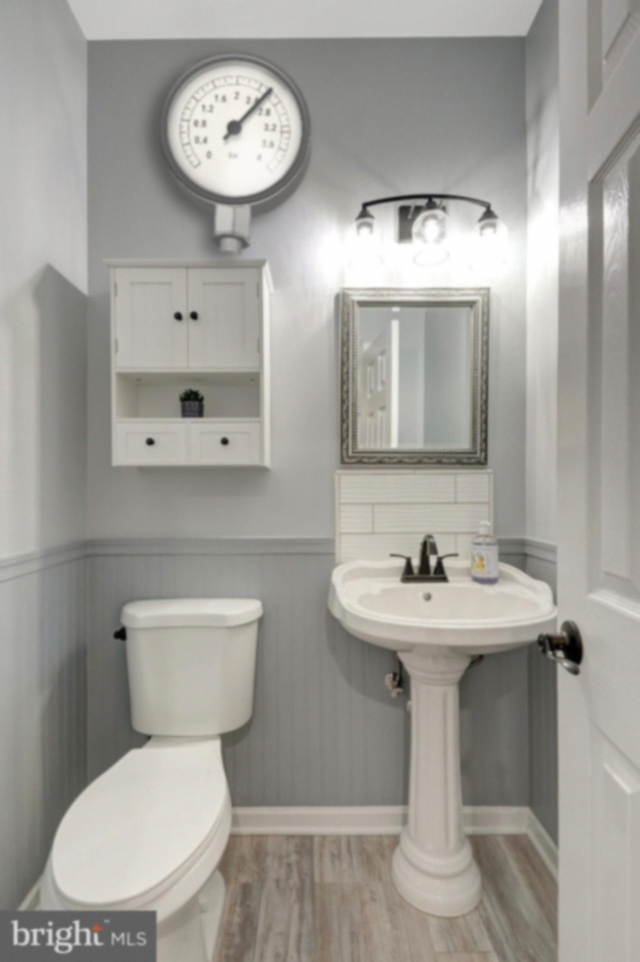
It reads 2.6 bar
